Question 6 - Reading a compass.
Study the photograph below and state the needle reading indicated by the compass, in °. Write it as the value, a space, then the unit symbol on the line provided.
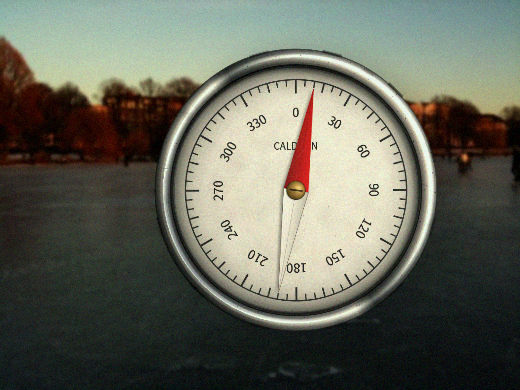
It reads 10 °
